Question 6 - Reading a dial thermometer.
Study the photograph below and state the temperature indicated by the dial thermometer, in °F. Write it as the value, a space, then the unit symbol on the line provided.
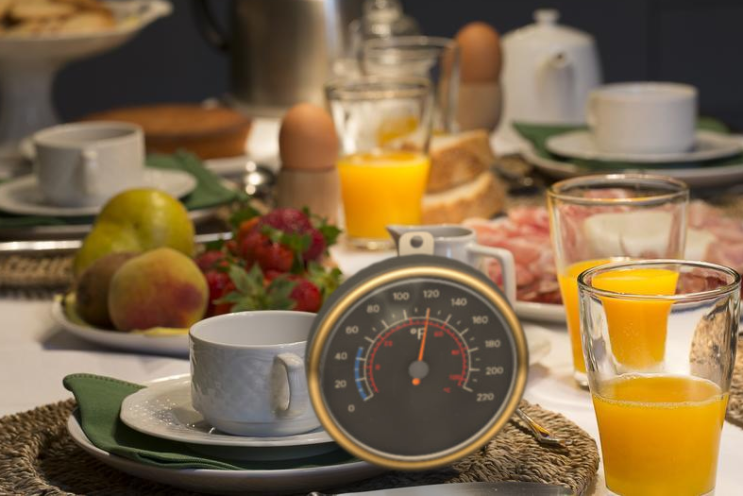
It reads 120 °F
